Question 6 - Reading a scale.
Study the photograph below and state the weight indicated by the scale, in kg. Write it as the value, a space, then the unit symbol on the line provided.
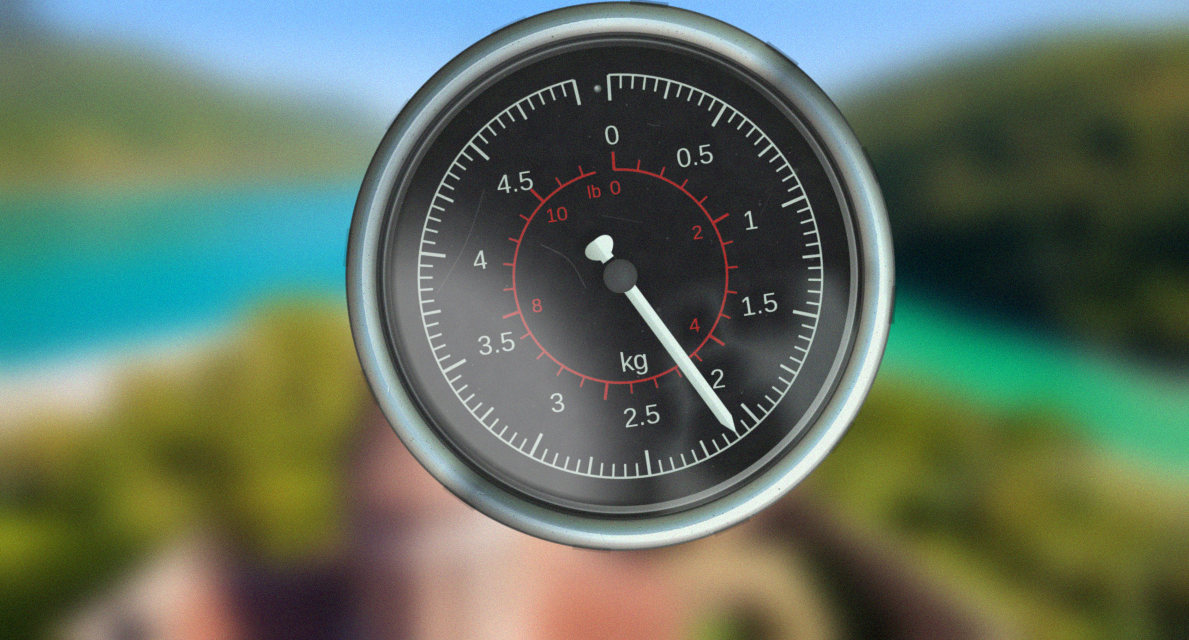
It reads 2.1 kg
